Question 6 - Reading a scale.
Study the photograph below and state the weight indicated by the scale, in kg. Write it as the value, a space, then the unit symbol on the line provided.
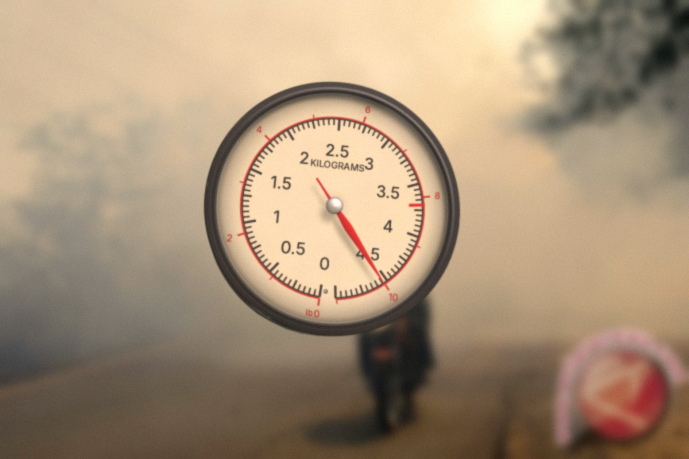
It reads 4.55 kg
